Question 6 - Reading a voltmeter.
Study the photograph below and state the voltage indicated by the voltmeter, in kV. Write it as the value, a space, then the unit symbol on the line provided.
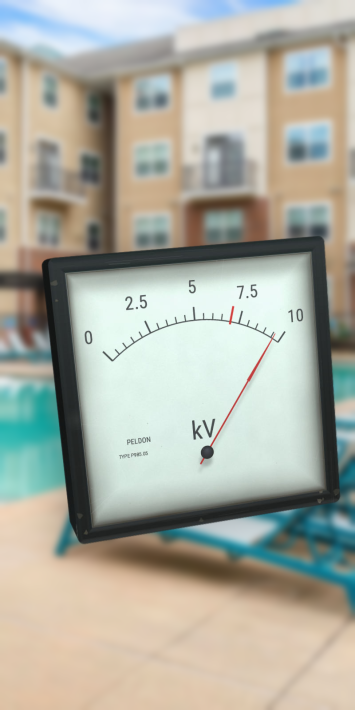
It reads 9.5 kV
